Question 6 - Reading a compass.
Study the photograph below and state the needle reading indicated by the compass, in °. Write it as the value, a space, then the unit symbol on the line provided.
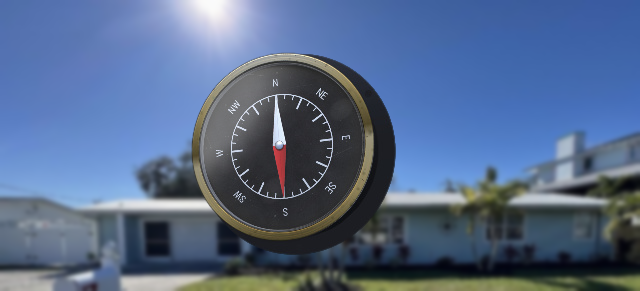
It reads 180 °
